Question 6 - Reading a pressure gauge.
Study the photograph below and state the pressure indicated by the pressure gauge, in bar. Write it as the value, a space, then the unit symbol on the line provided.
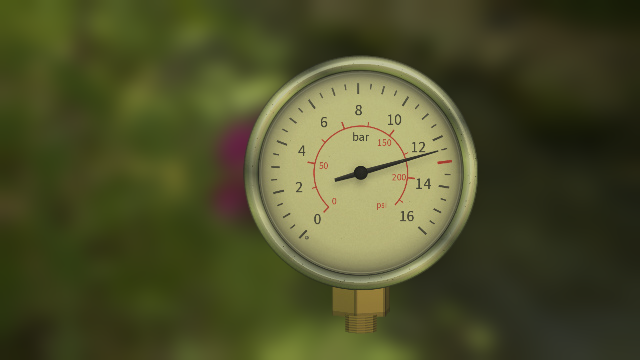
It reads 12.5 bar
